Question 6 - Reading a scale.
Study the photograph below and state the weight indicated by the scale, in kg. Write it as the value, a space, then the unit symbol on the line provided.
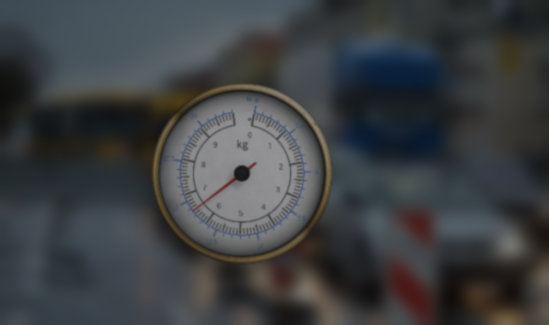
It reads 6.5 kg
